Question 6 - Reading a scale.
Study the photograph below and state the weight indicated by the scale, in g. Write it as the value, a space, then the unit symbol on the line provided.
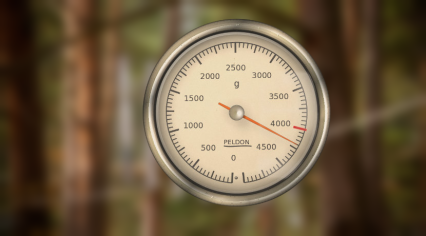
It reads 4200 g
